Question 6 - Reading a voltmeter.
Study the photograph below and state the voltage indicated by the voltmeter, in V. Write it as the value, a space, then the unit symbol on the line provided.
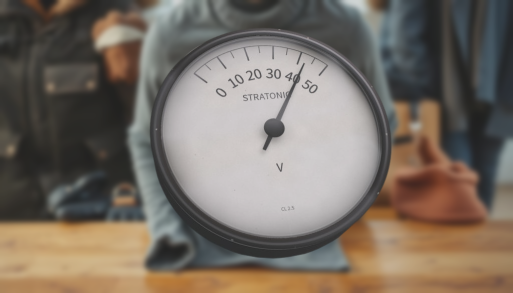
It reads 42.5 V
